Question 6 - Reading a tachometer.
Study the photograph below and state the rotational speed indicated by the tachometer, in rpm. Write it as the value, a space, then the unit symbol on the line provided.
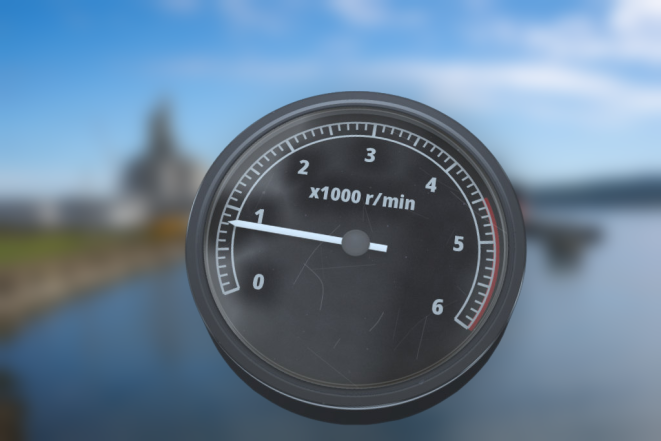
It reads 800 rpm
